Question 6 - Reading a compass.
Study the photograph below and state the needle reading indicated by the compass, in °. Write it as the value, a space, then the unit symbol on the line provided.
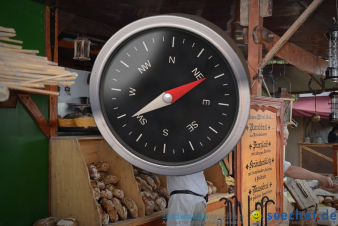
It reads 55 °
